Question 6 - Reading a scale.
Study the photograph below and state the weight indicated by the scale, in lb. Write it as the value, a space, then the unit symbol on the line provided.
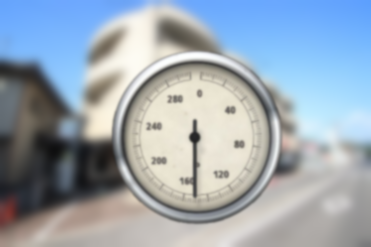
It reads 150 lb
